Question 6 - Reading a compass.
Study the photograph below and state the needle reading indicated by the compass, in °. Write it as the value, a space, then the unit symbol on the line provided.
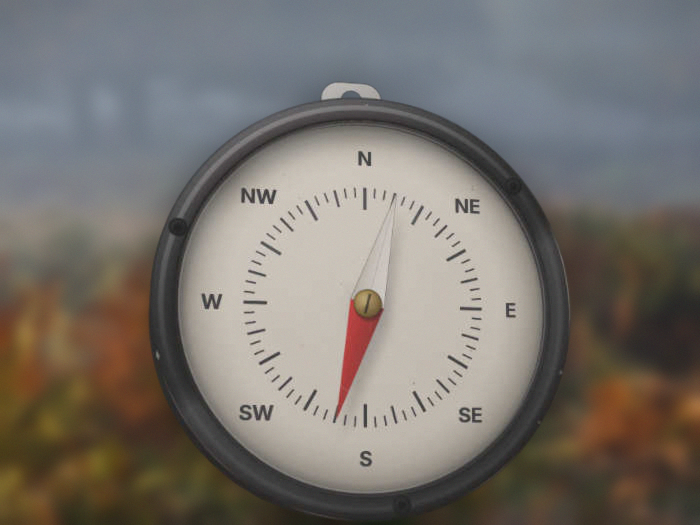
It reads 195 °
